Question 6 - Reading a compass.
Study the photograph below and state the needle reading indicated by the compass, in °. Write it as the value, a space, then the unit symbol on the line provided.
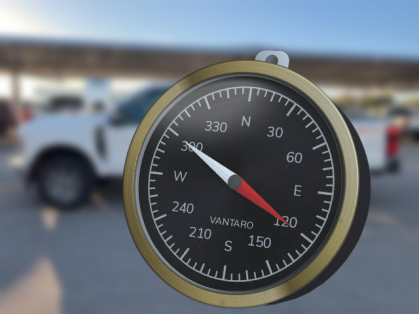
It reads 120 °
